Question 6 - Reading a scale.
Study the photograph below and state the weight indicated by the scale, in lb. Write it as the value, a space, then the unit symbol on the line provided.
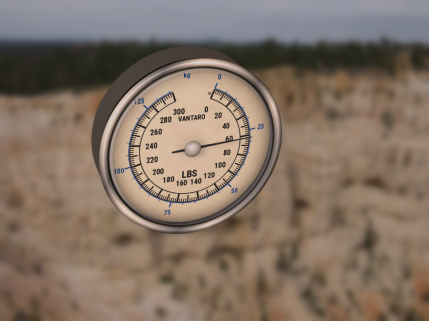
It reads 60 lb
